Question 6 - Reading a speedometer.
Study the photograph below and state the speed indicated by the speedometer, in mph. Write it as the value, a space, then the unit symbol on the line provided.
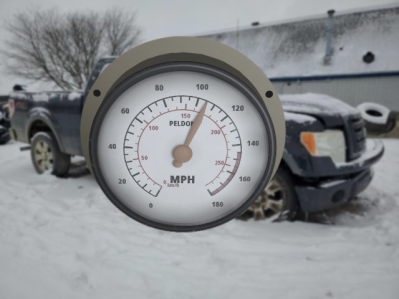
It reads 105 mph
